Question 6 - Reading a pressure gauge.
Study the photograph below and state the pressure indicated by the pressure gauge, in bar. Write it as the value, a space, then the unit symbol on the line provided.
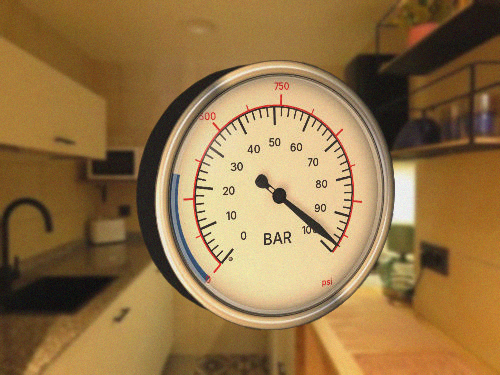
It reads 98 bar
